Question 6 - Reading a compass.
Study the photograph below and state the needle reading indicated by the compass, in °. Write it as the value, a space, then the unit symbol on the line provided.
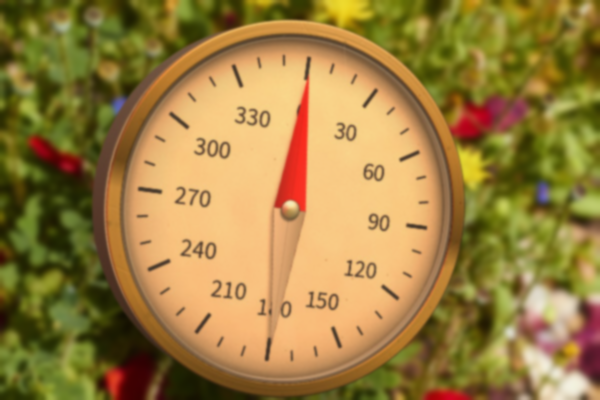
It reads 0 °
